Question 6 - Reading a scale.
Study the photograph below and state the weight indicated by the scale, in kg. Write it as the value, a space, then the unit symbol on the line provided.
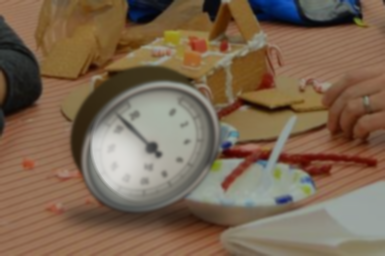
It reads 19 kg
